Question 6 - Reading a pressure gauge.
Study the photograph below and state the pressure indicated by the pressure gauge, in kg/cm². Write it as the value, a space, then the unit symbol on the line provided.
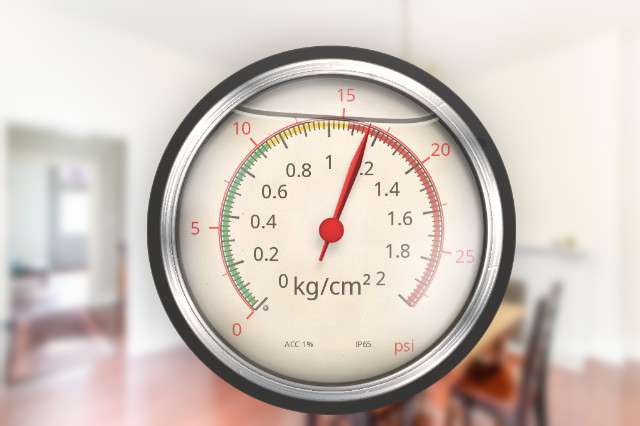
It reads 1.16 kg/cm²
